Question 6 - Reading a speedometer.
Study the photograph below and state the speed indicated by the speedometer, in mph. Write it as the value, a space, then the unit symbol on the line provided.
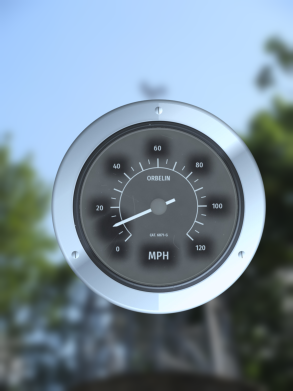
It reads 10 mph
